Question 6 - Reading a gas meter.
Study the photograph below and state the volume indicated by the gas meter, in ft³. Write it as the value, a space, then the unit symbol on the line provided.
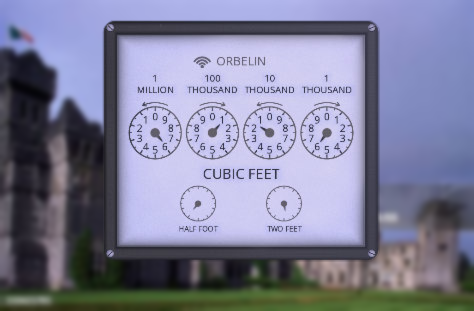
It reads 611600 ft³
